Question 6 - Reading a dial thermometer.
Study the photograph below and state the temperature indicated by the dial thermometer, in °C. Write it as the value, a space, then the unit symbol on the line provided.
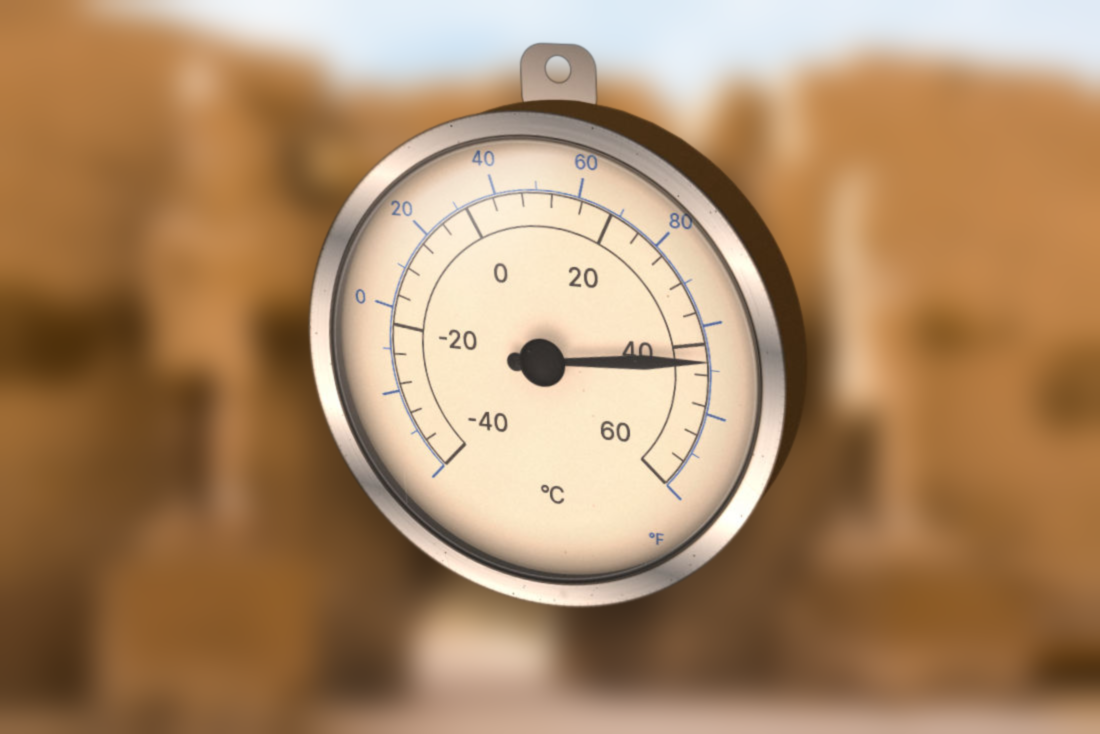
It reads 42 °C
